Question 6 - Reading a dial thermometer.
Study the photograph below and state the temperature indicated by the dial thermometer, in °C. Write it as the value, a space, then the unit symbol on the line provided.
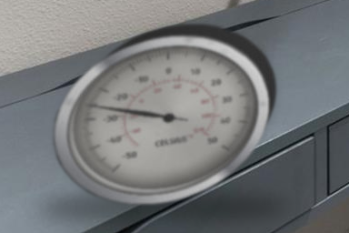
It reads -25 °C
